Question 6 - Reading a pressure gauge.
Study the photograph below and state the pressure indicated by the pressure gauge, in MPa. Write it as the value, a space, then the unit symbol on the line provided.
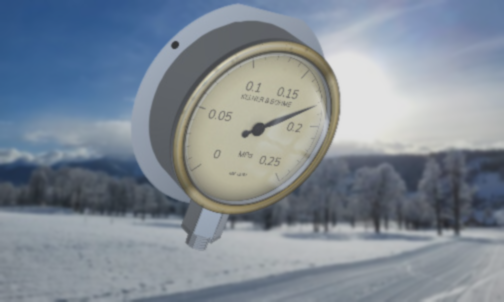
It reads 0.18 MPa
